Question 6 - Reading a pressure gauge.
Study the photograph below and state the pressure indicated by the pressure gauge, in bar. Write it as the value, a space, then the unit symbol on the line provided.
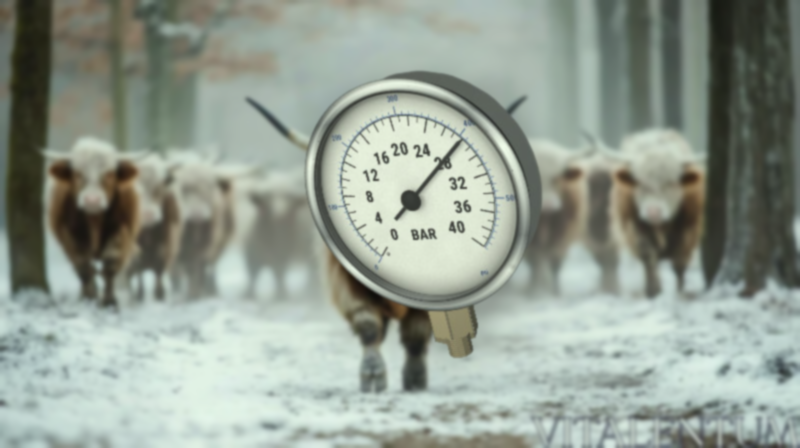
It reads 28 bar
